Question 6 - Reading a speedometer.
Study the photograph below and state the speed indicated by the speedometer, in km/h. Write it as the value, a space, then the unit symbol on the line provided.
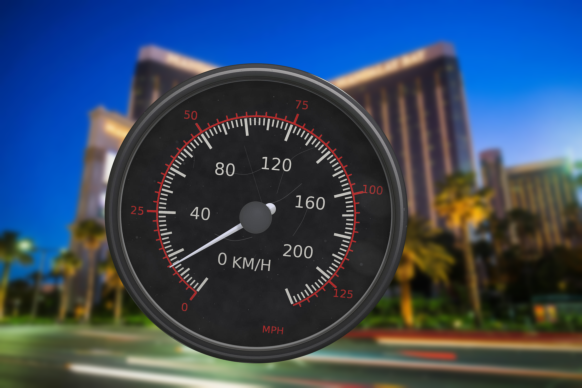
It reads 16 km/h
